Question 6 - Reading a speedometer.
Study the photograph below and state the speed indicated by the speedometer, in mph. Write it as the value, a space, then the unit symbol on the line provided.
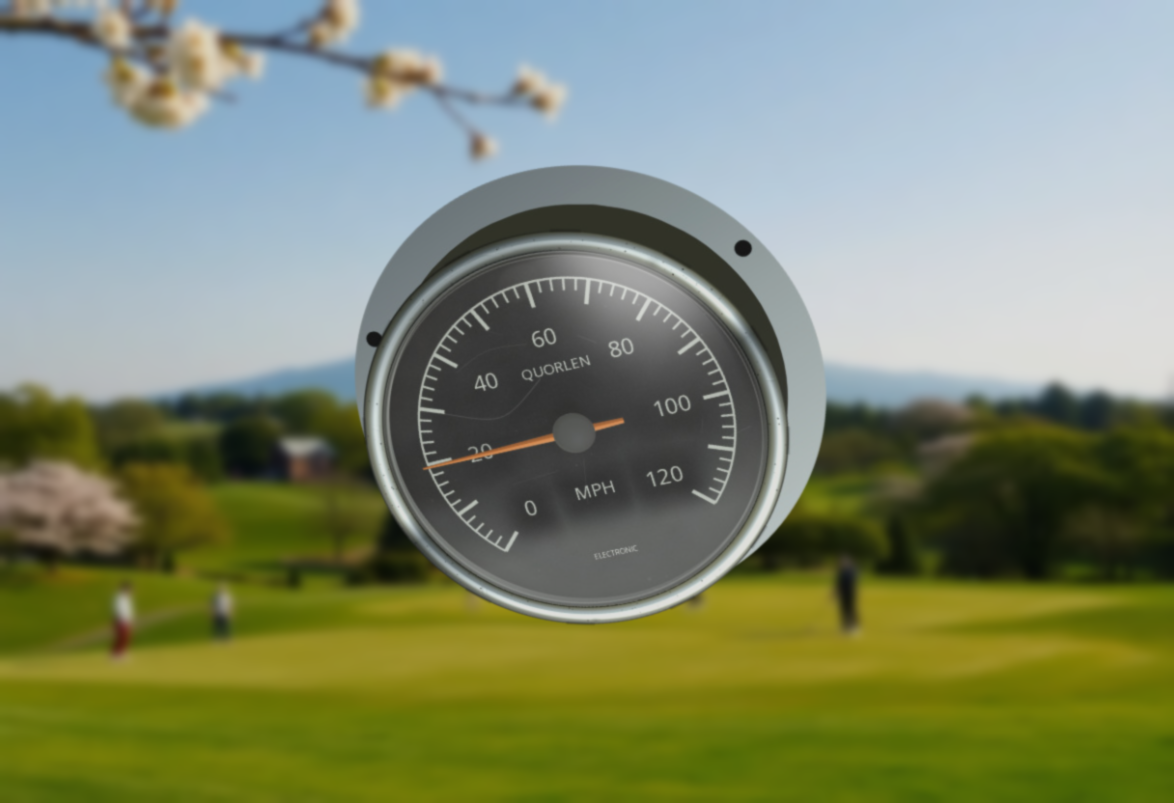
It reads 20 mph
